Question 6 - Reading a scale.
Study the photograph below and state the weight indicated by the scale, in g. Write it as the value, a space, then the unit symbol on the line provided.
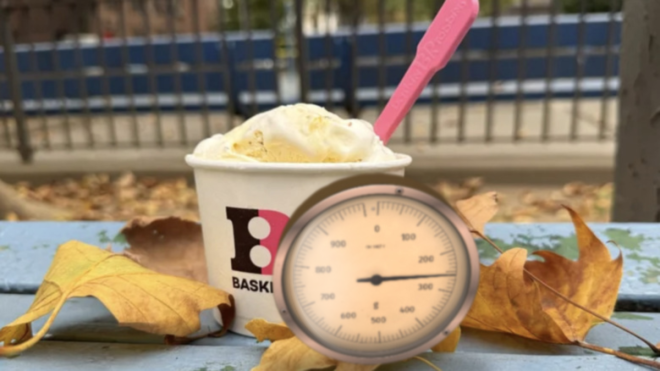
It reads 250 g
